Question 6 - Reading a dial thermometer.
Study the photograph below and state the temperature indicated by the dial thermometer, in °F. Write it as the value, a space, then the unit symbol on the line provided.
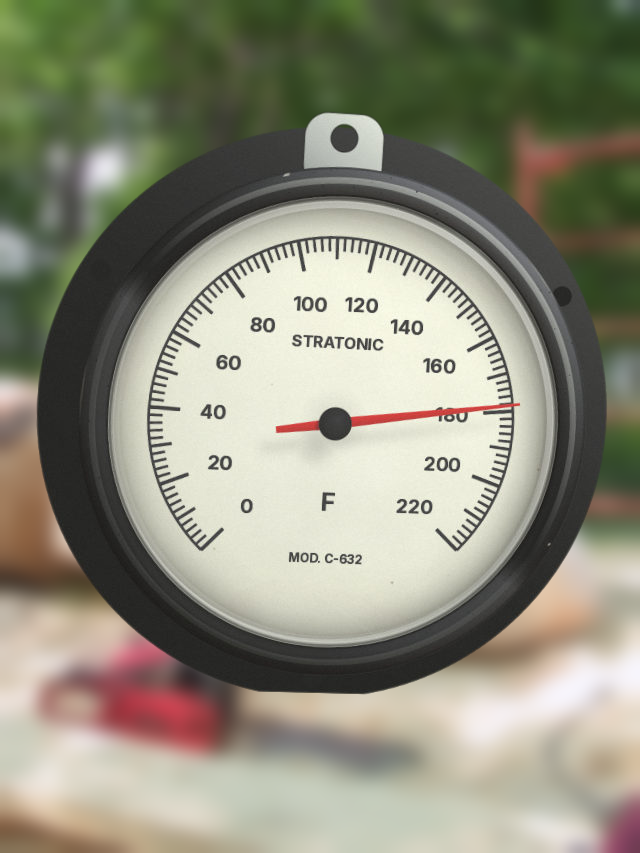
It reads 178 °F
